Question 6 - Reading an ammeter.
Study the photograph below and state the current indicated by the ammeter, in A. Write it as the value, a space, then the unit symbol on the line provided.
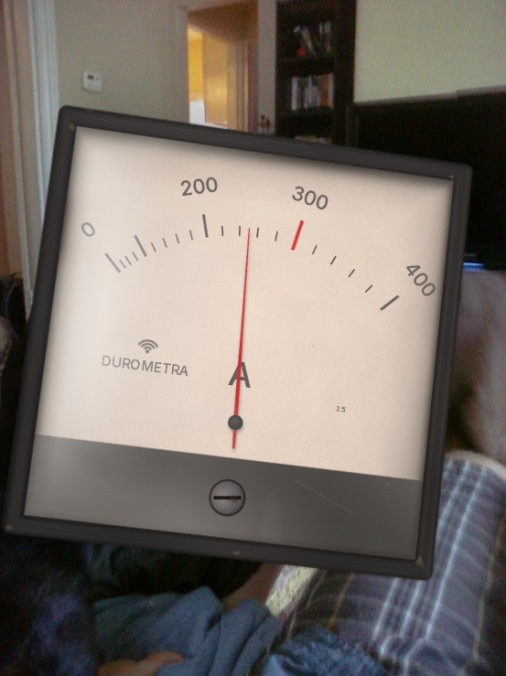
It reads 250 A
